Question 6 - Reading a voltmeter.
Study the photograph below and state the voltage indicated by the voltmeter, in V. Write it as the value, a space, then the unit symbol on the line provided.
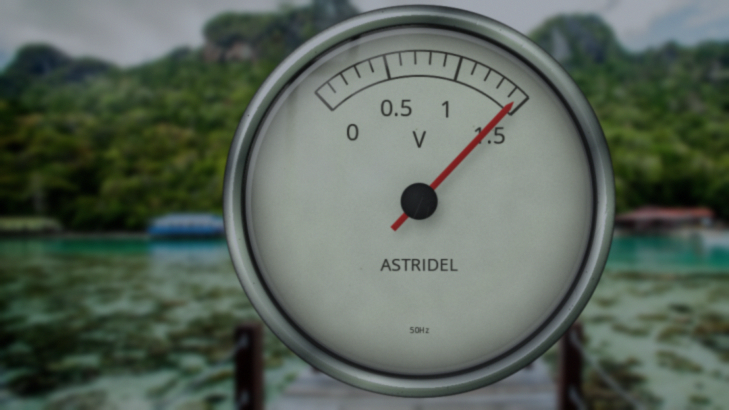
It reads 1.45 V
